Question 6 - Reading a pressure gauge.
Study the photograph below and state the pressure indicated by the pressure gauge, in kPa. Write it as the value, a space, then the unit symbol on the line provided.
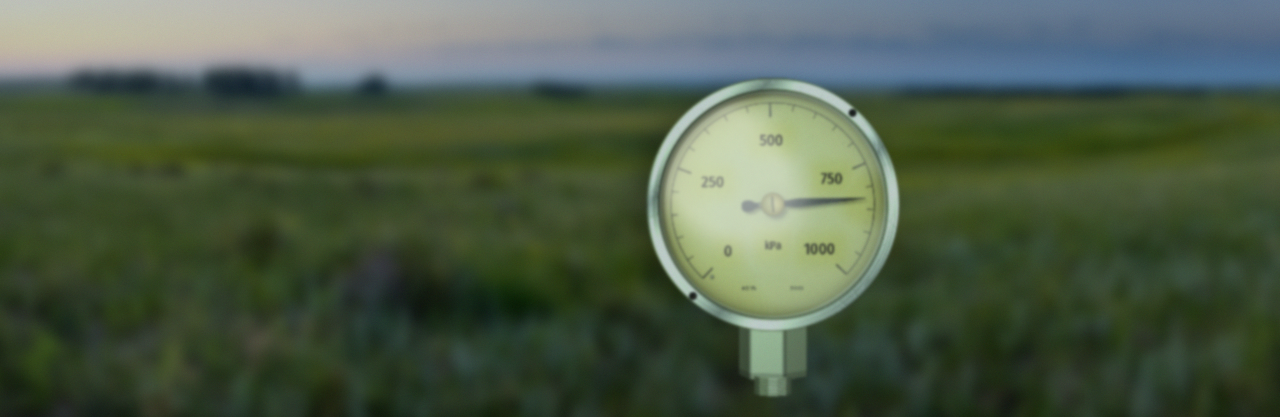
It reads 825 kPa
